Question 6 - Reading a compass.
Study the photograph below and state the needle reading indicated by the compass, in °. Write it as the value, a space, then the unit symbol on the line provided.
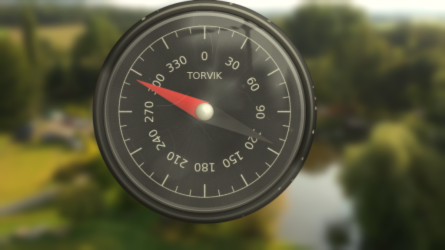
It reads 295 °
